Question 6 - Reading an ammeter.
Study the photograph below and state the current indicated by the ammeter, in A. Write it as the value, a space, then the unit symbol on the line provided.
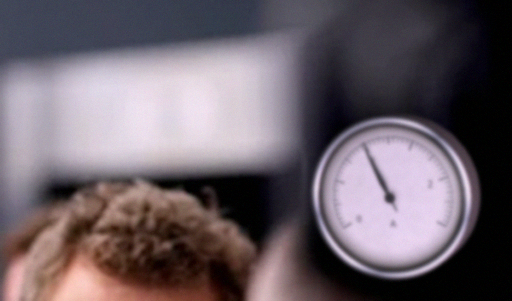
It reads 1 A
